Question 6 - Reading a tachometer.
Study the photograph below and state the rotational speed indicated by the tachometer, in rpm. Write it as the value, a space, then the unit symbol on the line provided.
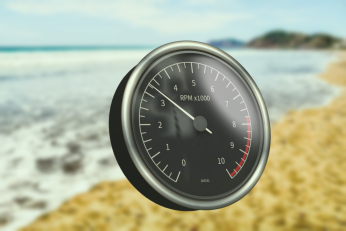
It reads 3250 rpm
